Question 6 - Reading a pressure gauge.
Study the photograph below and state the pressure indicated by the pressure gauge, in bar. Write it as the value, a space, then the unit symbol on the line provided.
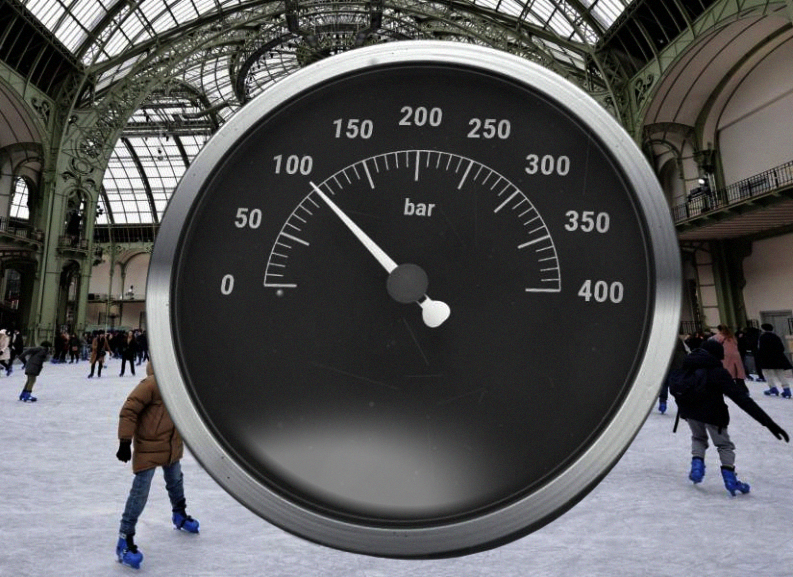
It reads 100 bar
